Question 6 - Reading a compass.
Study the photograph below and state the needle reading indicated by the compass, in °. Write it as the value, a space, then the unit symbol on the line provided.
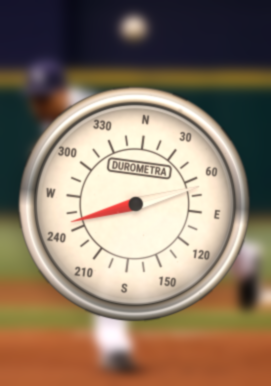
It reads 247.5 °
